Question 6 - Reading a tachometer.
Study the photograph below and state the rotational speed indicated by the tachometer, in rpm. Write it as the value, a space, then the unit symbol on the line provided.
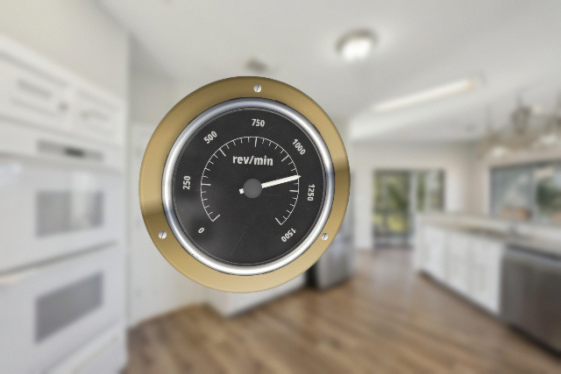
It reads 1150 rpm
